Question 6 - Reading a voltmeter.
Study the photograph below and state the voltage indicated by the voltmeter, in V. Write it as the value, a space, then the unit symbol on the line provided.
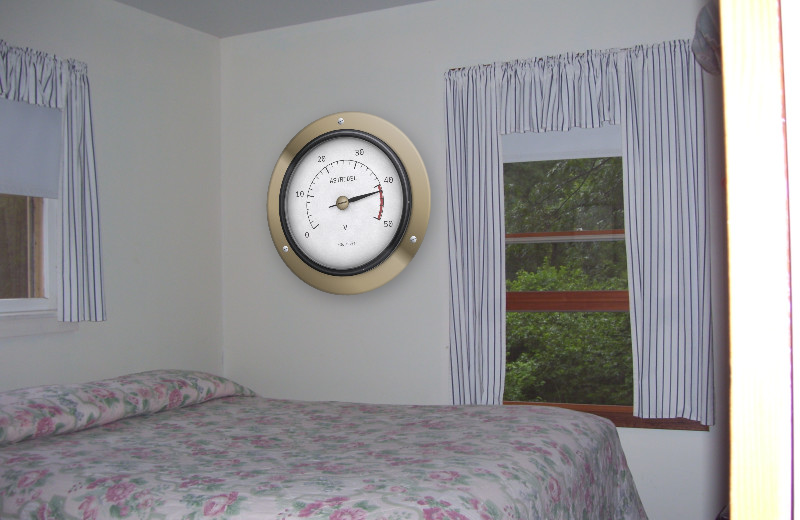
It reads 42 V
